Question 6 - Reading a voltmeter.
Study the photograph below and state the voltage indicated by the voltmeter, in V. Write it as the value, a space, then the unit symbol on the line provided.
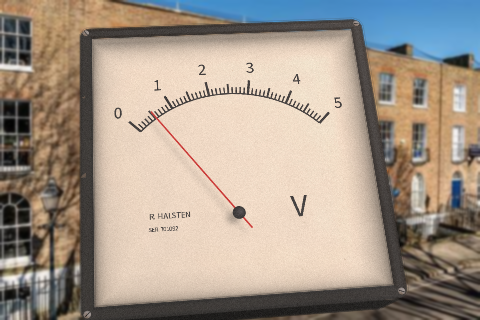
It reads 0.5 V
